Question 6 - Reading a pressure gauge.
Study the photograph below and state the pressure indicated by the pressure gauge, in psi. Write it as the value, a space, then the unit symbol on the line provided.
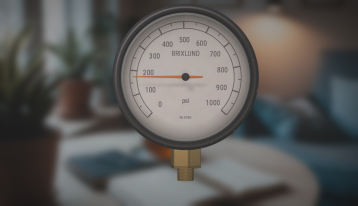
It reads 175 psi
